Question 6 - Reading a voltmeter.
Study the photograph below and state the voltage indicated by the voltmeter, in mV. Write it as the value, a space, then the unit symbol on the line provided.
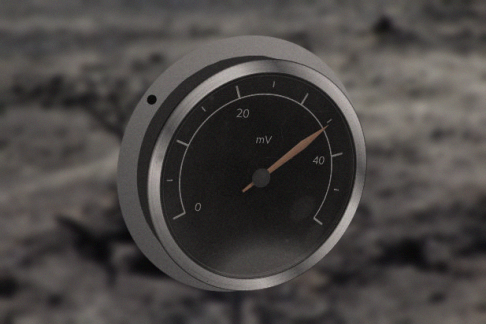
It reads 35 mV
